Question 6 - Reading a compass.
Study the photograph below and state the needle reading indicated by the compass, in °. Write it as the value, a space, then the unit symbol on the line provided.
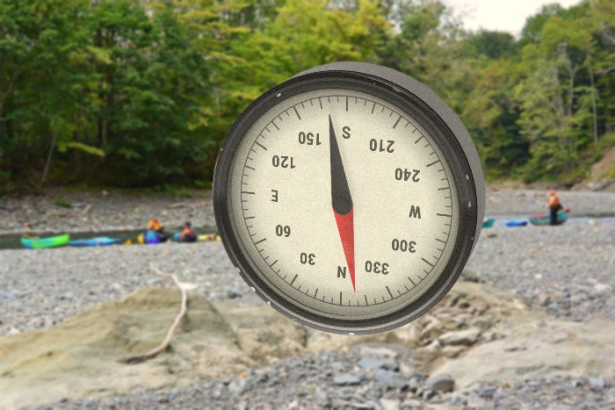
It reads 350 °
